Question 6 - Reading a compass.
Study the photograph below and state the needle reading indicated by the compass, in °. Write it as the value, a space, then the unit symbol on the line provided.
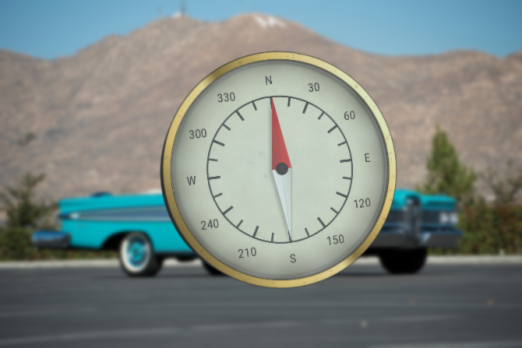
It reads 0 °
